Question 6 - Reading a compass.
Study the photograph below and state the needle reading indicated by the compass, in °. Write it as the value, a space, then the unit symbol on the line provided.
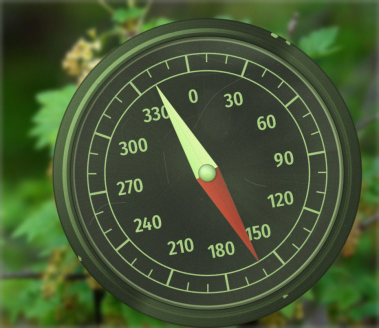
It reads 160 °
